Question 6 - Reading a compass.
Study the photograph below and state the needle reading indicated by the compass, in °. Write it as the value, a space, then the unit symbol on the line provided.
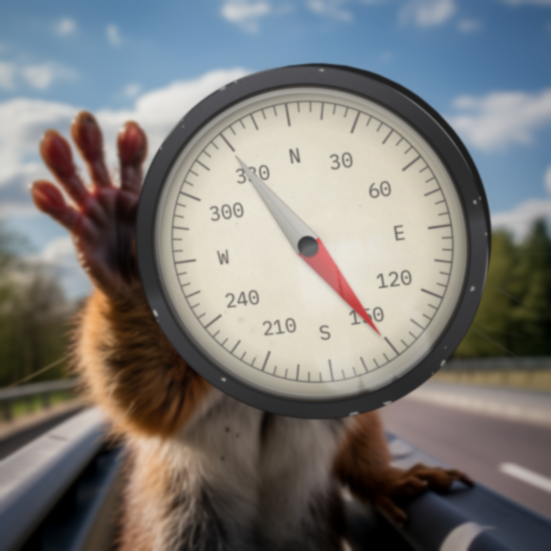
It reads 150 °
